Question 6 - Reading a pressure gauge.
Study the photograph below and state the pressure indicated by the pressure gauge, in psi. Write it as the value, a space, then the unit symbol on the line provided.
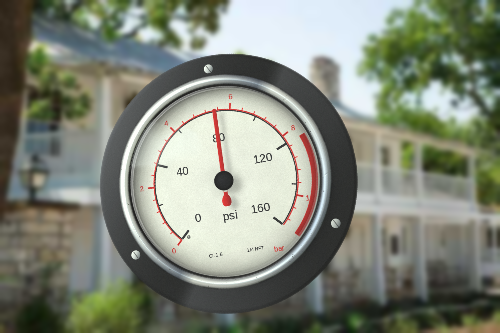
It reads 80 psi
